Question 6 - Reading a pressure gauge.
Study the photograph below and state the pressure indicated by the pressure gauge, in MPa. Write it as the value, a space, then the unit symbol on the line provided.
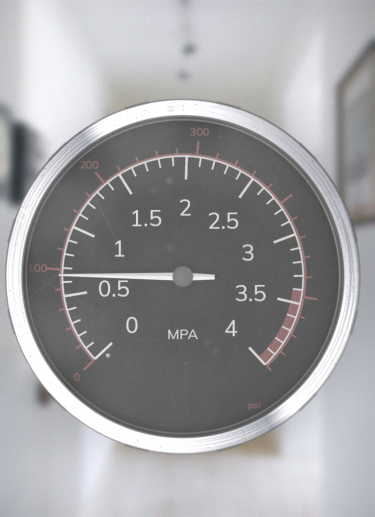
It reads 0.65 MPa
